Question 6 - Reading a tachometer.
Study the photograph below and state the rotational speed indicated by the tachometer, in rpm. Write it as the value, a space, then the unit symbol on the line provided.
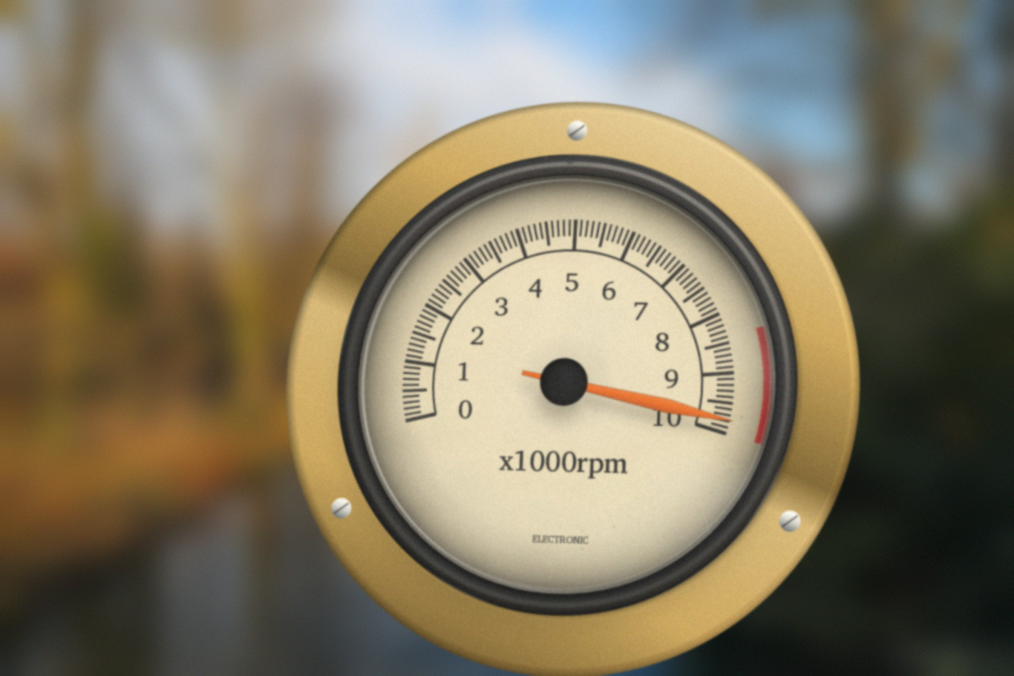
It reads 9800 rpm
